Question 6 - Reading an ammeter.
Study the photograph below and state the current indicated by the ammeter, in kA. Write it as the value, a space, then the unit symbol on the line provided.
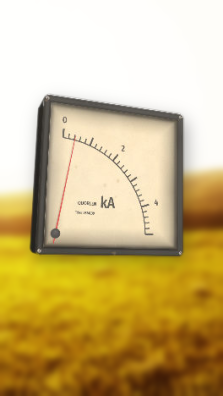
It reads 0.4 kA
